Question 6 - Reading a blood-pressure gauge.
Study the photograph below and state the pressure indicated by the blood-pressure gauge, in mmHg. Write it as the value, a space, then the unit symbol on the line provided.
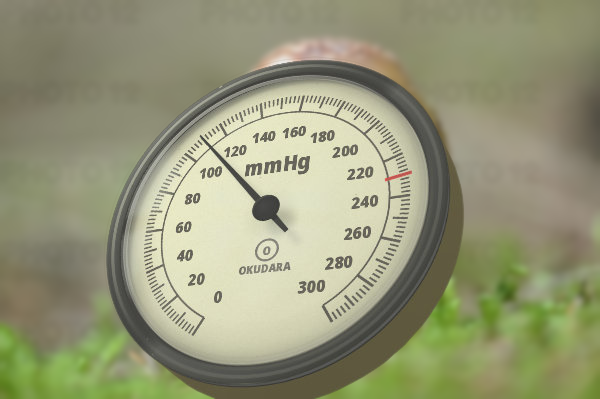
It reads 110 mmHg
